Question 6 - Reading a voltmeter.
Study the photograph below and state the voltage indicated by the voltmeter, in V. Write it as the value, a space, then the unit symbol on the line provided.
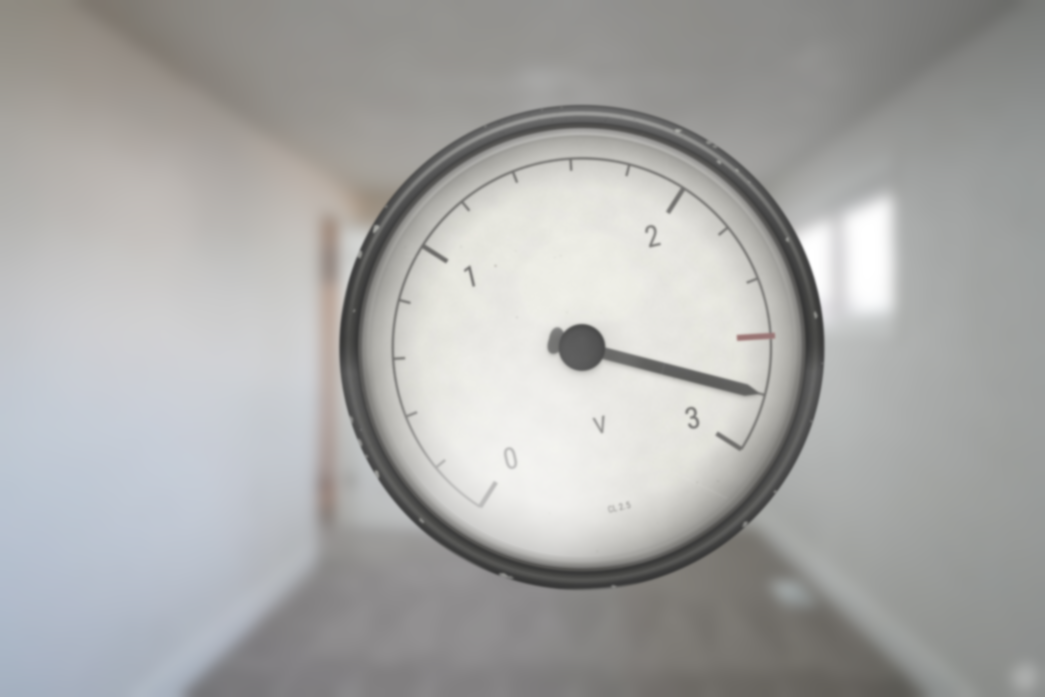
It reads 2.8 V
